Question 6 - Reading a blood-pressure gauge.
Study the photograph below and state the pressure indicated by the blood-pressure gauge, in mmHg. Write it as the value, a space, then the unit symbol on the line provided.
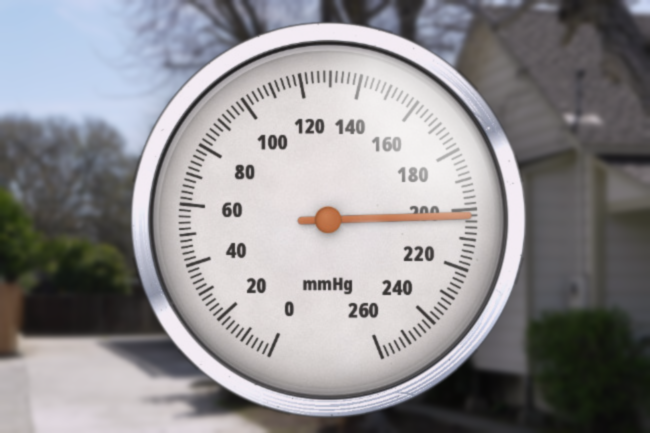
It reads 202 mmHg
